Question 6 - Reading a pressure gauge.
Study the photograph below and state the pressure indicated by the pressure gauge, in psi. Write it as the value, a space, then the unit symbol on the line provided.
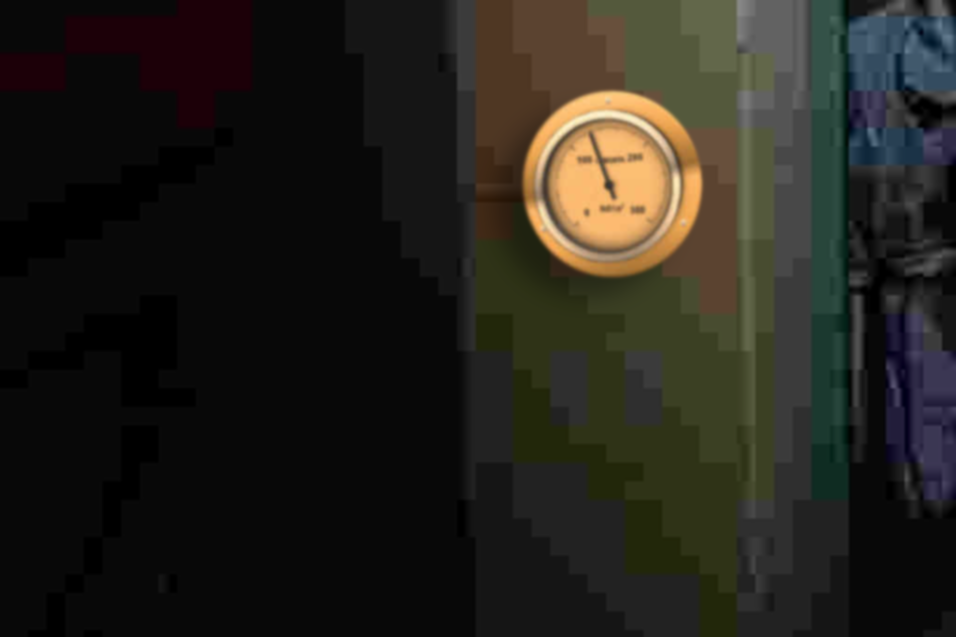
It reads 130 psi
